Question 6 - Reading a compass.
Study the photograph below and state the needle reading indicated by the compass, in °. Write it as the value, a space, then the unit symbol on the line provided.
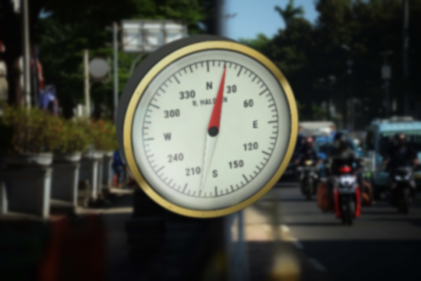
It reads 15 °
